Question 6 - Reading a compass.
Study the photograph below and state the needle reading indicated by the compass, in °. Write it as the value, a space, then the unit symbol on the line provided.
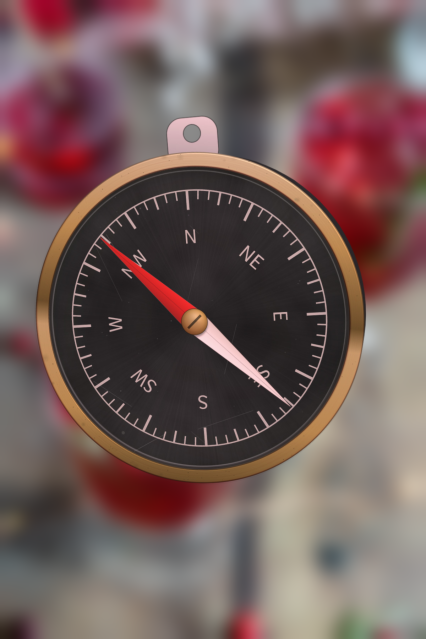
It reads 315 °
